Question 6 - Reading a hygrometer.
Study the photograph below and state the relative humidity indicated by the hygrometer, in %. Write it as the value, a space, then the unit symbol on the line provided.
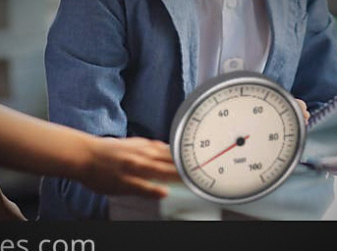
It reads 10 %
